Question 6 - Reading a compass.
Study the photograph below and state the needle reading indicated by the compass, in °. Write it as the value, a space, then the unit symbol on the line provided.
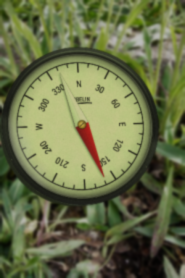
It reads 160 °
